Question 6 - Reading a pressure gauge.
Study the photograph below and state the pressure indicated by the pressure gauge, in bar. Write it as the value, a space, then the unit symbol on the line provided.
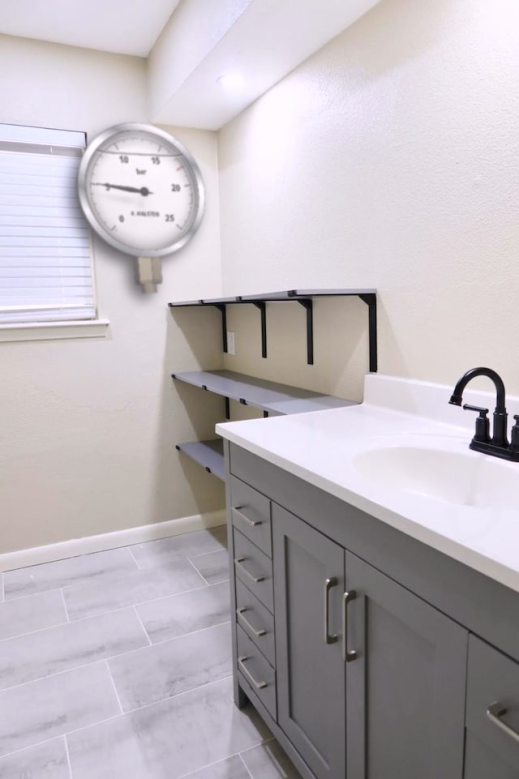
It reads 5 bar
